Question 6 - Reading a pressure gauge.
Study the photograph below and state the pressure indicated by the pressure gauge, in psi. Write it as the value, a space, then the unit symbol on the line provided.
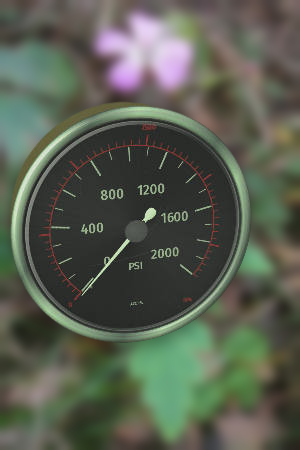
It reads 0 psi
